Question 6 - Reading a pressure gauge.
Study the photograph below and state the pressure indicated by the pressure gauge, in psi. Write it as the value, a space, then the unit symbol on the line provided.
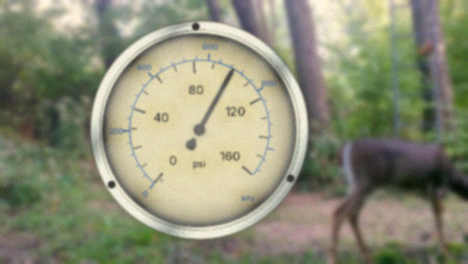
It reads 100 psi
